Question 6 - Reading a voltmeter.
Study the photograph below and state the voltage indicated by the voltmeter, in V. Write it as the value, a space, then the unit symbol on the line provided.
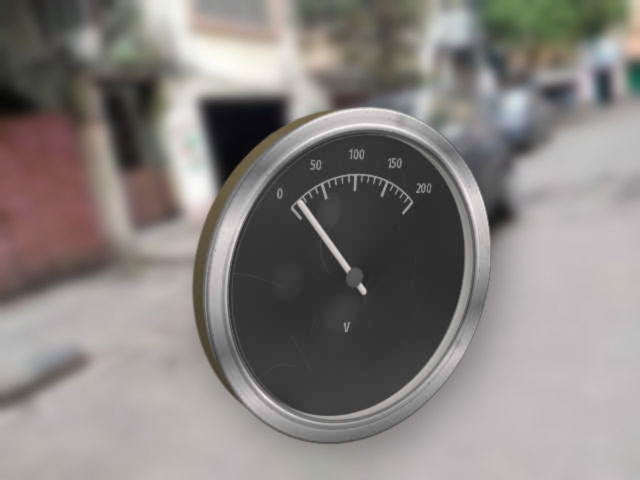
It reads 10 V
